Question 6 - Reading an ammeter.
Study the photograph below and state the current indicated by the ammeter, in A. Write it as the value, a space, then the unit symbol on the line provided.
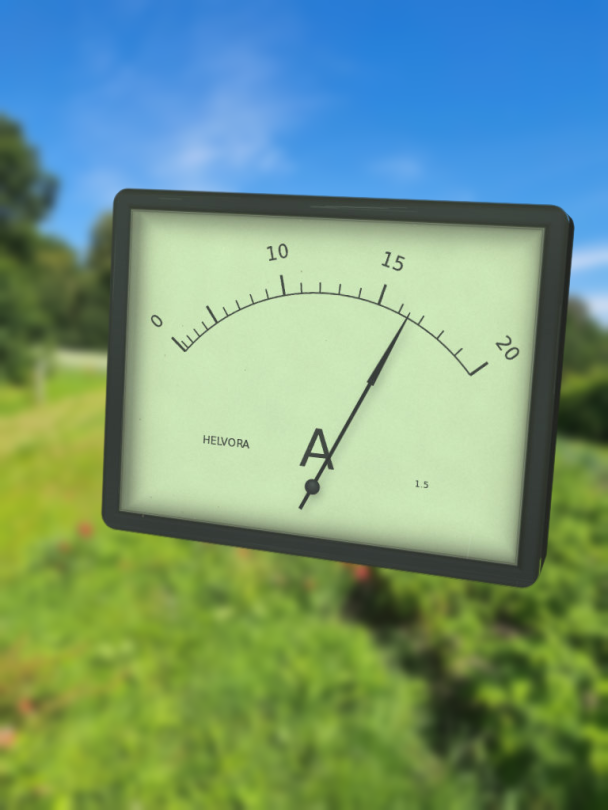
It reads 16.5 A
